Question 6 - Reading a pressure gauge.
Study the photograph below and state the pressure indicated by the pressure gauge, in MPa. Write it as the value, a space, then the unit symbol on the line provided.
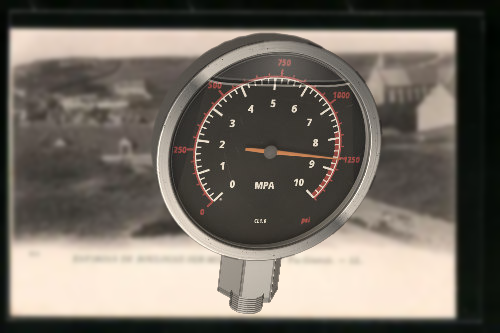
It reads 8.6 MPa
